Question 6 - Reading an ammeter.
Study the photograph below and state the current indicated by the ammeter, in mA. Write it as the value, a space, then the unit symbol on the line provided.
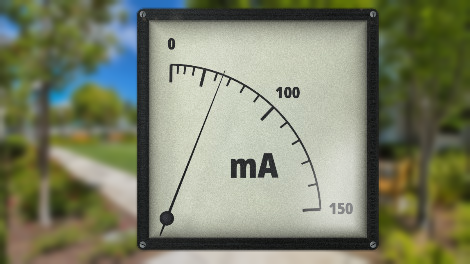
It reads 65 mA
